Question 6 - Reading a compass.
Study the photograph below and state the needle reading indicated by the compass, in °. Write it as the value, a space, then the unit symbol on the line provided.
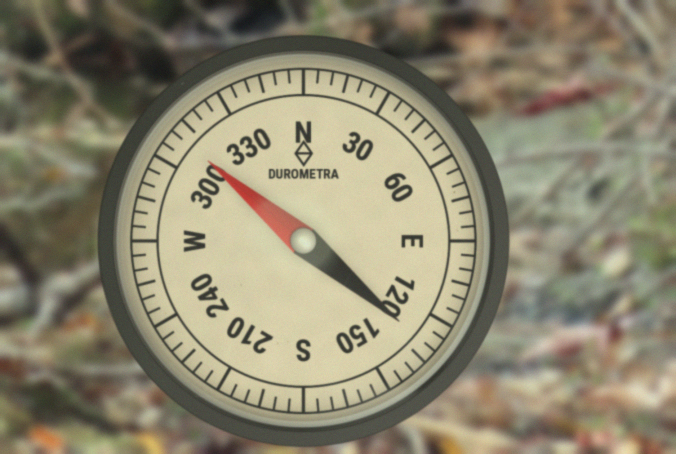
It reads 310 °
